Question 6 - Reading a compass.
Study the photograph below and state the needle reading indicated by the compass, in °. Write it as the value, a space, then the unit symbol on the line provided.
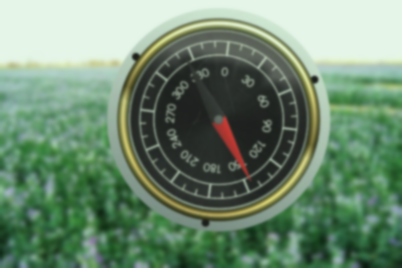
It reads 145 °
